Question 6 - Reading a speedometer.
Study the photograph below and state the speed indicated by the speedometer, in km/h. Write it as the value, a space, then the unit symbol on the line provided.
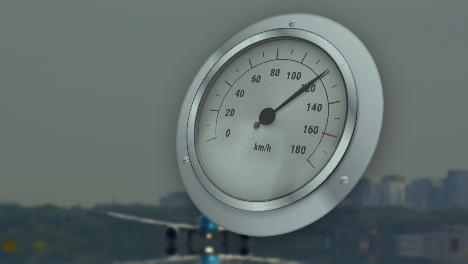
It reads 120 km/h
